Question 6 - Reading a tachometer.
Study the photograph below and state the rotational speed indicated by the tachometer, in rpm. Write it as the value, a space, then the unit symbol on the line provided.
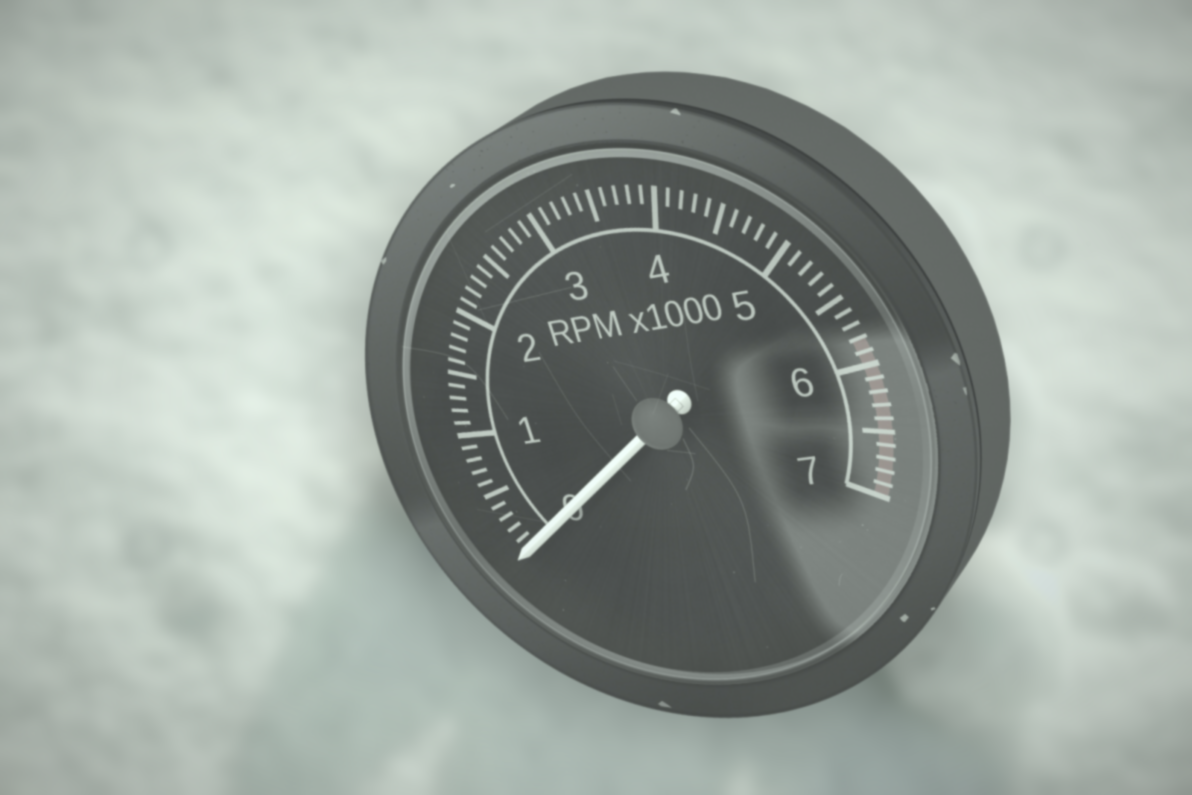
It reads 0 rpm
